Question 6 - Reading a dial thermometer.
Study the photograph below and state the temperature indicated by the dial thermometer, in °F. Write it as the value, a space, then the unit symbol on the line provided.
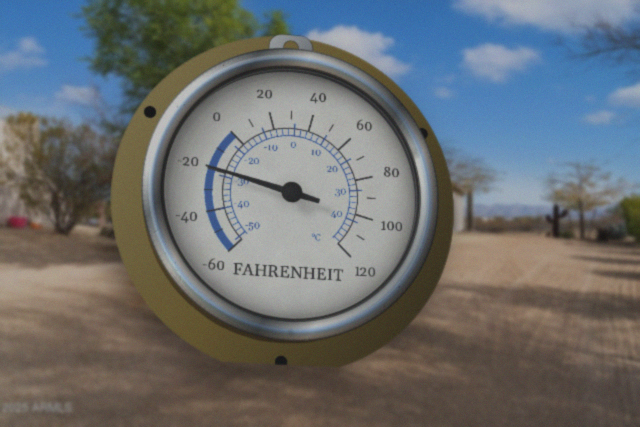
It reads -20 °F
